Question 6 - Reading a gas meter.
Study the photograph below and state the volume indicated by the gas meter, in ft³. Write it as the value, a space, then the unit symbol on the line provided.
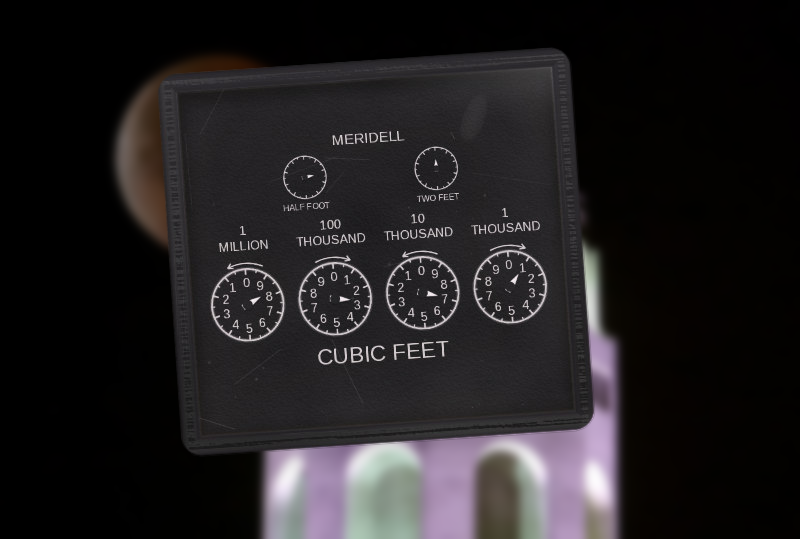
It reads 827100 ft³
